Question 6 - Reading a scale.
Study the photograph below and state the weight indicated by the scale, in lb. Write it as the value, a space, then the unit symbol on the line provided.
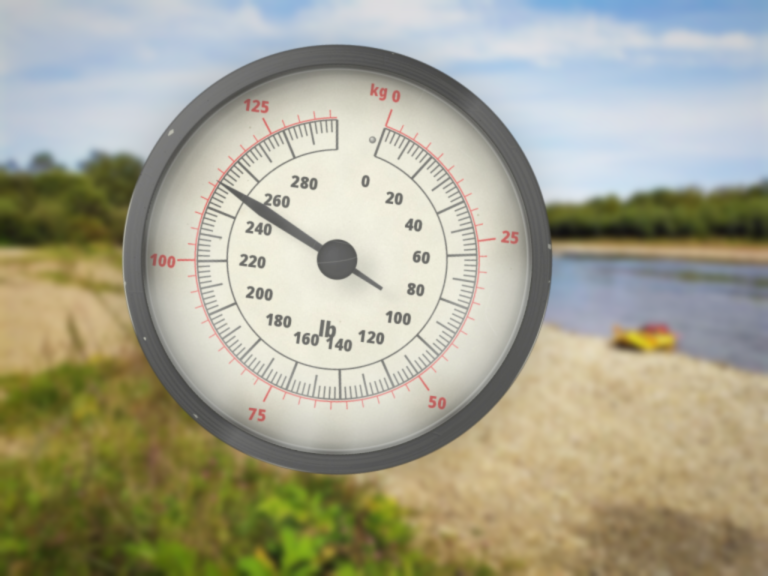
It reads 250 lb
